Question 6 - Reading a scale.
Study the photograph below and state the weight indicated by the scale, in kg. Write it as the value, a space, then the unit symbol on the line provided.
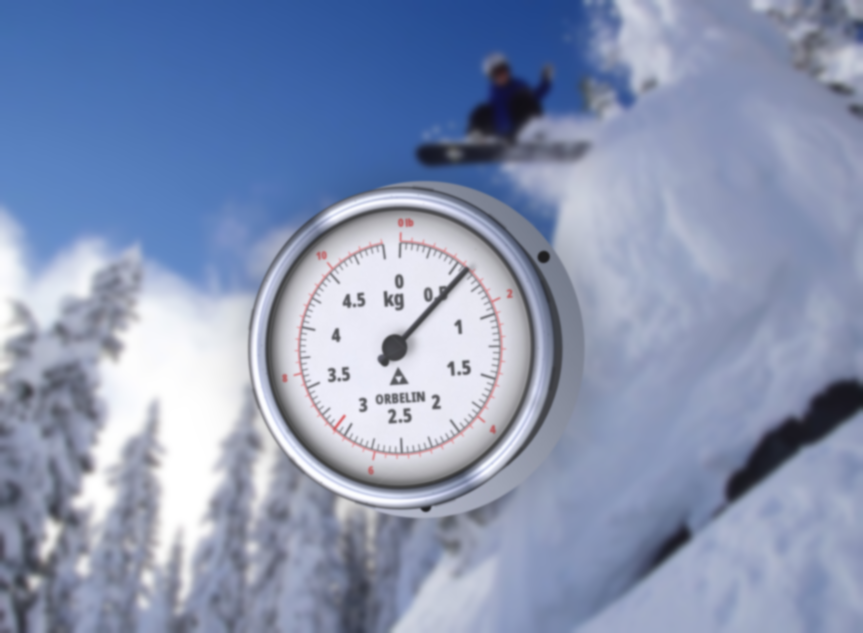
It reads 0.6 kg
